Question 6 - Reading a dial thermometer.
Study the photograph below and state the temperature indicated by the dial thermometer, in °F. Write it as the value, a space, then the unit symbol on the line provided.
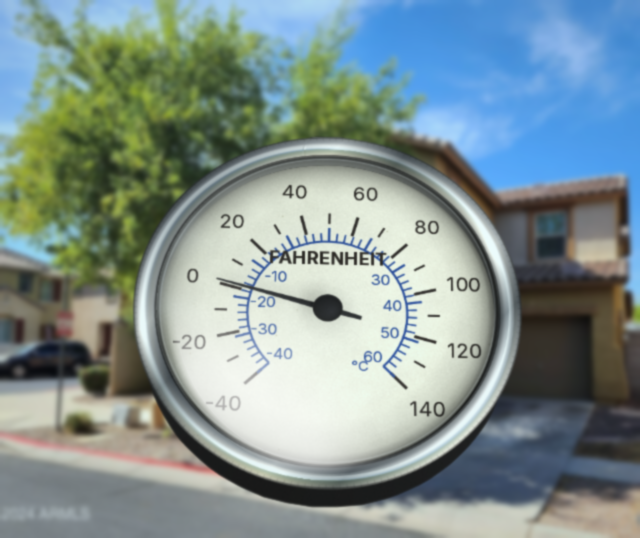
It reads 0 °F
